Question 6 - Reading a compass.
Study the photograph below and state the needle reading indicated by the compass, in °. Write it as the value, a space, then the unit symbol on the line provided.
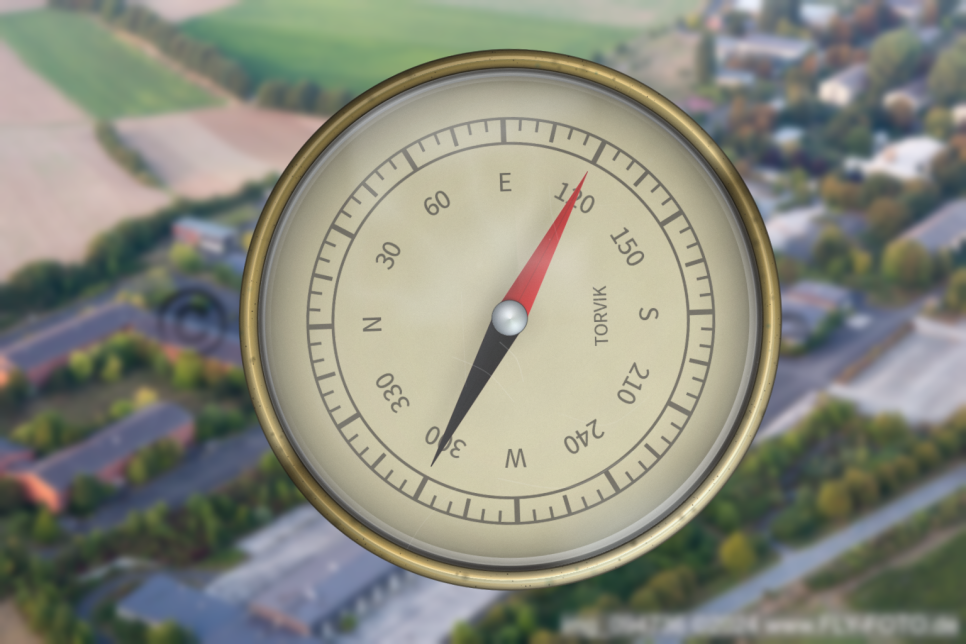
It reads 120 °
